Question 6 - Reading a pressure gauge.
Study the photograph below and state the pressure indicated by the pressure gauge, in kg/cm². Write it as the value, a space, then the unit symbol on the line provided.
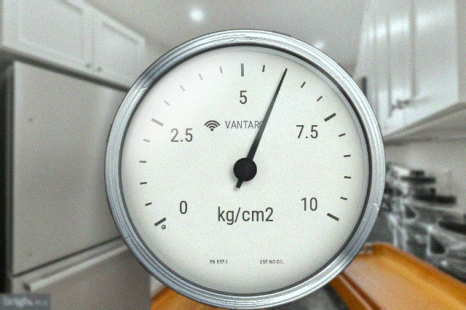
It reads 6 kg/cm²
